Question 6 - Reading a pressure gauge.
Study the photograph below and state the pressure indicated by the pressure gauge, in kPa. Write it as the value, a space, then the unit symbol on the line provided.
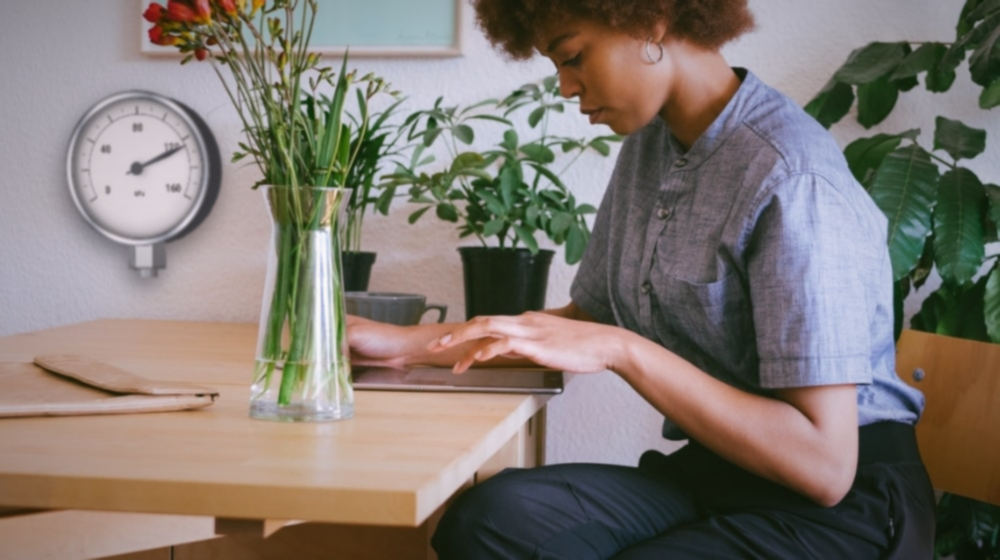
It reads 125 kPa
